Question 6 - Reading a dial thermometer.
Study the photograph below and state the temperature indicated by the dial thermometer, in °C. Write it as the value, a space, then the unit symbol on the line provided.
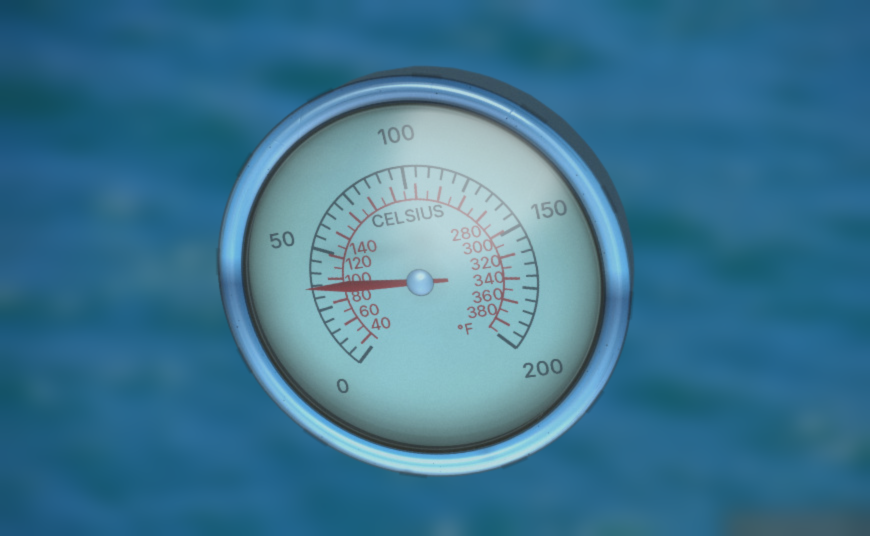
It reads 35 °C
